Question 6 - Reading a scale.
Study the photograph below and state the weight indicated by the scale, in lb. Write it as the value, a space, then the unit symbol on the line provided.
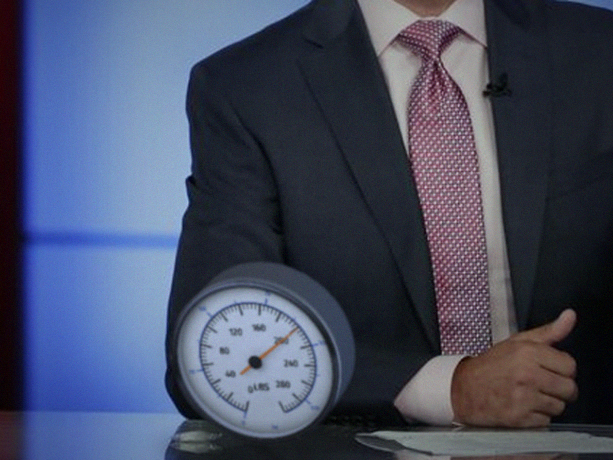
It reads 200 lb
